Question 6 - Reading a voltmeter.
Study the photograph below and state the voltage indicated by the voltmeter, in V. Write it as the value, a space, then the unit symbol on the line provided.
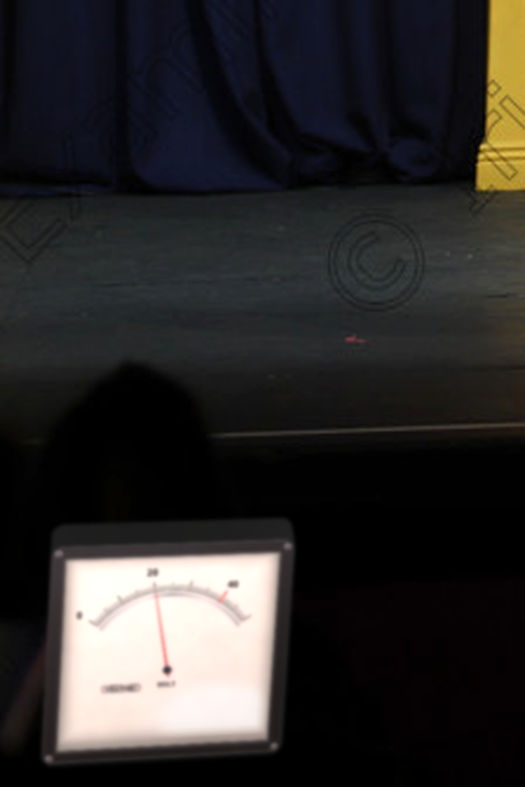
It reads 20 V
